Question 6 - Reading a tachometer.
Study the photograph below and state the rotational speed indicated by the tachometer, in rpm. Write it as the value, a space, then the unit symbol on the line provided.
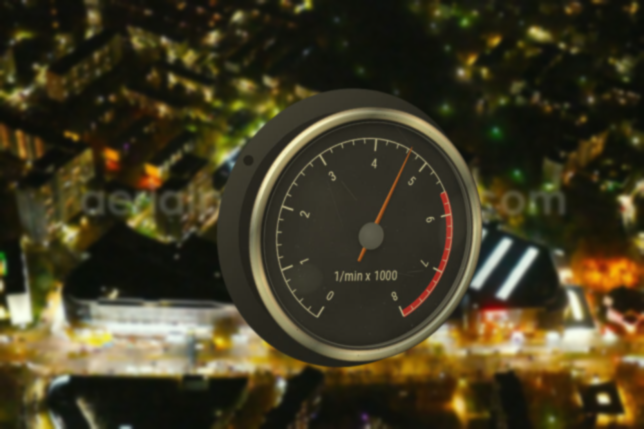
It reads 4600 rpm
